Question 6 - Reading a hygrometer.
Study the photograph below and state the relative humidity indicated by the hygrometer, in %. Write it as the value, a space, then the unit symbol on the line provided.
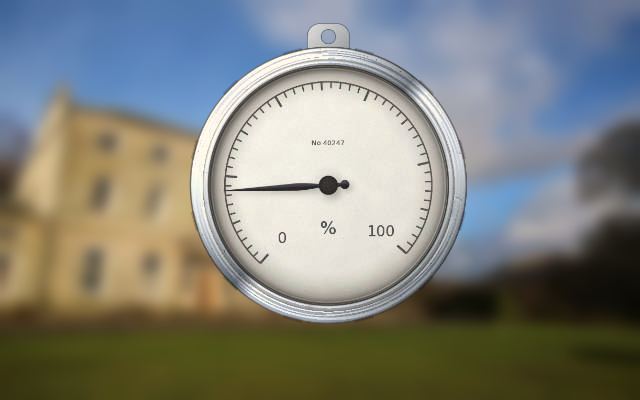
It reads 17 %
